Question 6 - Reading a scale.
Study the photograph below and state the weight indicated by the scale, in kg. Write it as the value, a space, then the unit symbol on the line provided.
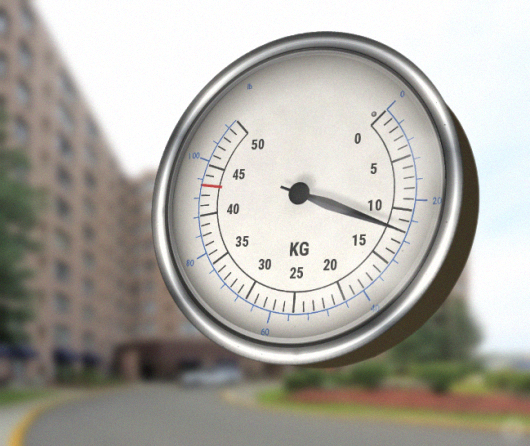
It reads 12 kg
